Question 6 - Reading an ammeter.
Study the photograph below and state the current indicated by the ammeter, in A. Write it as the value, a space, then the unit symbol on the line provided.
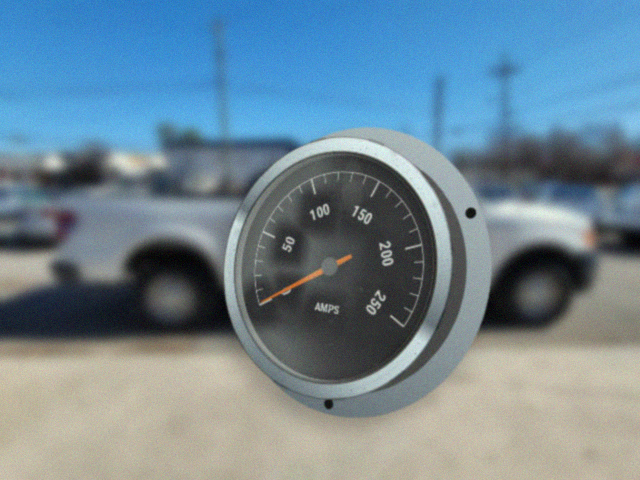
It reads 0 A
